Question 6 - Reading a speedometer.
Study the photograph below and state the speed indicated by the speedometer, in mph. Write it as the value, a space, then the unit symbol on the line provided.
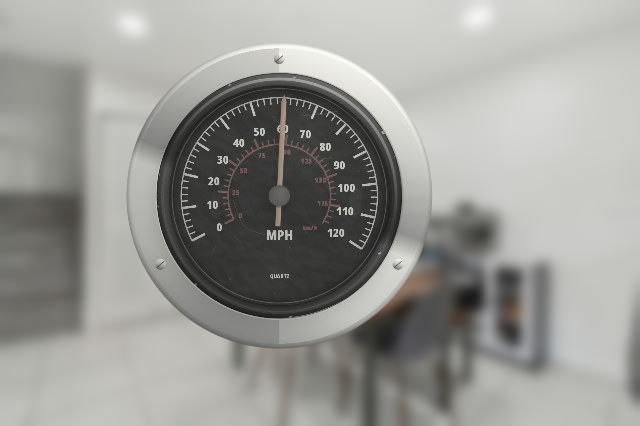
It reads 60 mph
